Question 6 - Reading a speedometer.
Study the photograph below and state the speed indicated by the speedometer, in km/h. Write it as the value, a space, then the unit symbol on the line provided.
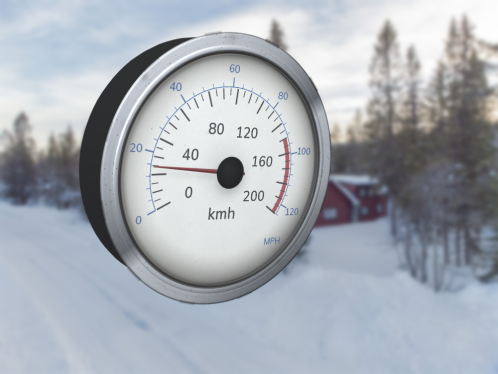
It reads 25 km/h
